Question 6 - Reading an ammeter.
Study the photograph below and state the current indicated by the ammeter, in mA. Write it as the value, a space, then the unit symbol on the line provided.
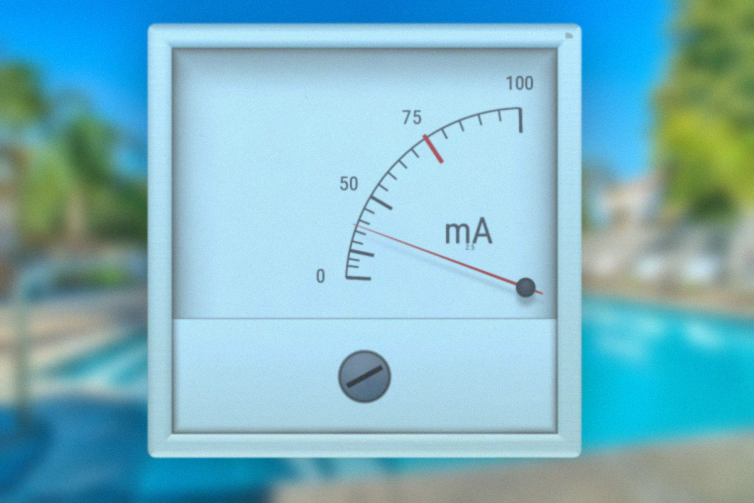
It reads 37.5 mA
